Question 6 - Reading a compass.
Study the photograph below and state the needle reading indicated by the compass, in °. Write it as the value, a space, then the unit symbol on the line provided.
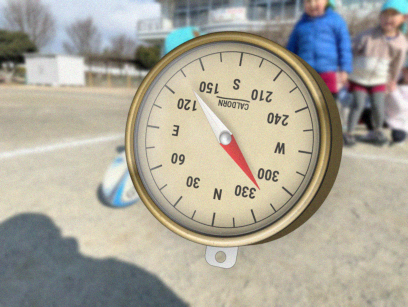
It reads 315 °
